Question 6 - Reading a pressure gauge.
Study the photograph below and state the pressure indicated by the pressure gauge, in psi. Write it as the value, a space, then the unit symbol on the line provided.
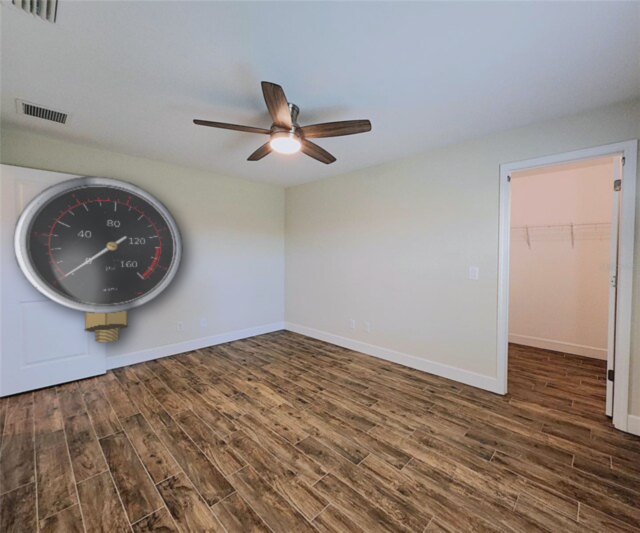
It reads 0 psi
